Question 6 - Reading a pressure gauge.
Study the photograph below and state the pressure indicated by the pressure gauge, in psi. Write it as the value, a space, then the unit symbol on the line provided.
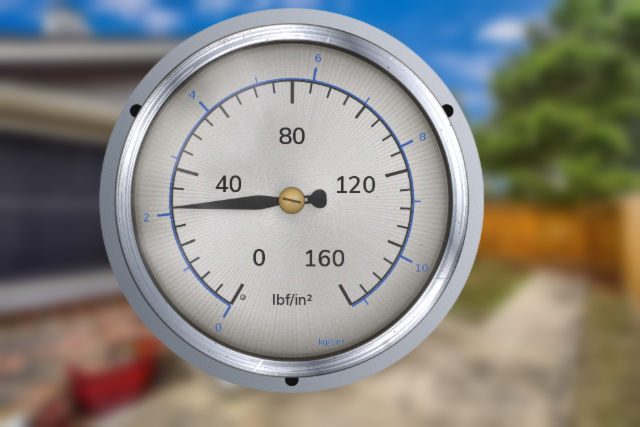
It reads 30 psi
